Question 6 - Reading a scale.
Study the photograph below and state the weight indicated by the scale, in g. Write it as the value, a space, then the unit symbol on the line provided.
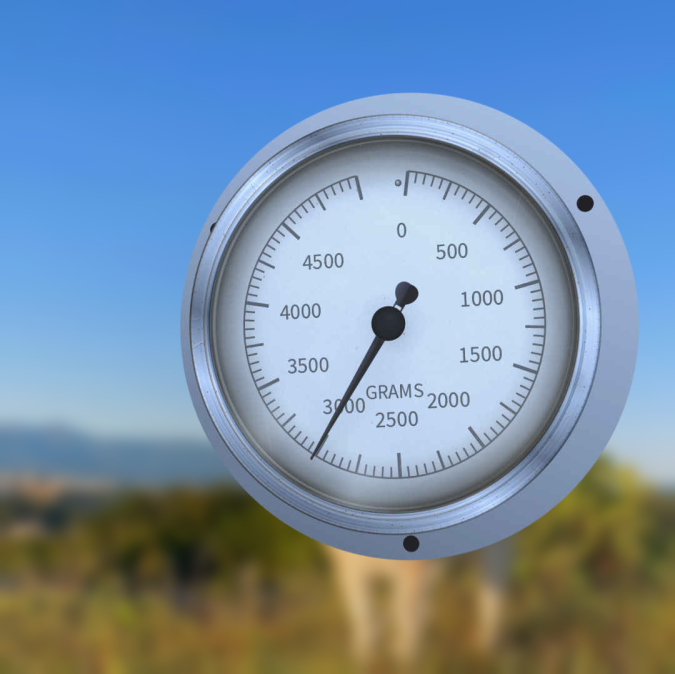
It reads 3000 g
